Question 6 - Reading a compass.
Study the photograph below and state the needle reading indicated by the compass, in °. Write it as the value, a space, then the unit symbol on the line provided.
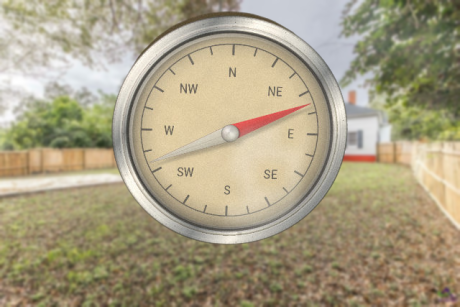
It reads 67.5 °
